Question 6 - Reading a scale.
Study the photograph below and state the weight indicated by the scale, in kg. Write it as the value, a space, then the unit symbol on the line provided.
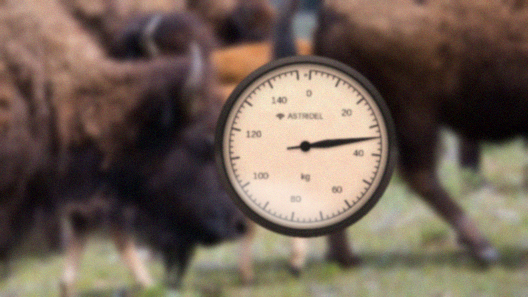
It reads 34 kg
